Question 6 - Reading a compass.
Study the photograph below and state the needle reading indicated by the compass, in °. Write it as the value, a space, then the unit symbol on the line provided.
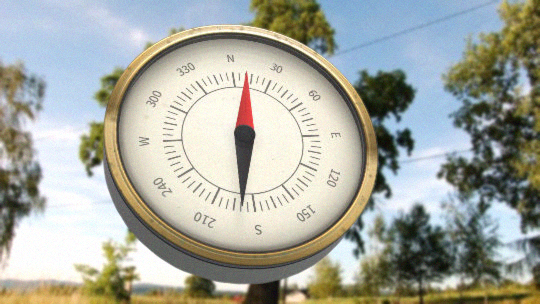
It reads 10 °
